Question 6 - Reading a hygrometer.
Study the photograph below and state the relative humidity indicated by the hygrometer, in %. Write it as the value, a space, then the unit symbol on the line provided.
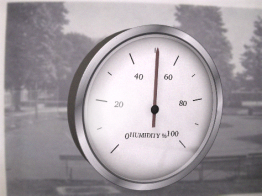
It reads 50 %
